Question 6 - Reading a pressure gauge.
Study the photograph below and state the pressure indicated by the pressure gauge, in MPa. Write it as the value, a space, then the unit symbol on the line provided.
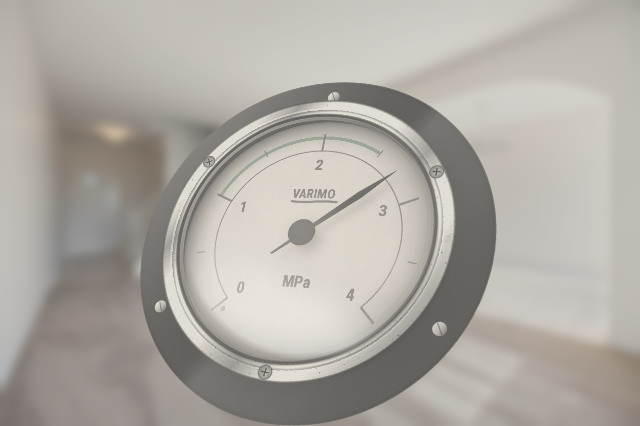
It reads 2.75 MPa
